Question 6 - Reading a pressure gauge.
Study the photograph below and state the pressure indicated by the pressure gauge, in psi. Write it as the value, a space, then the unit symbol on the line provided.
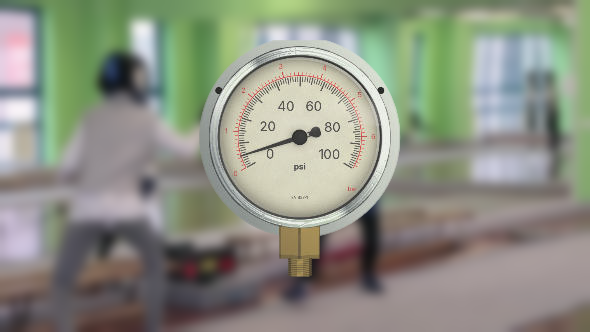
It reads 5 psi
